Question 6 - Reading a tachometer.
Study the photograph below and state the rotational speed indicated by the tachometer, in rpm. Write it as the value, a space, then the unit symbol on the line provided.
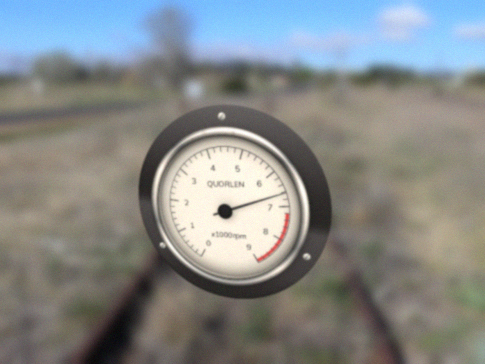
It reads 6600 rpm
